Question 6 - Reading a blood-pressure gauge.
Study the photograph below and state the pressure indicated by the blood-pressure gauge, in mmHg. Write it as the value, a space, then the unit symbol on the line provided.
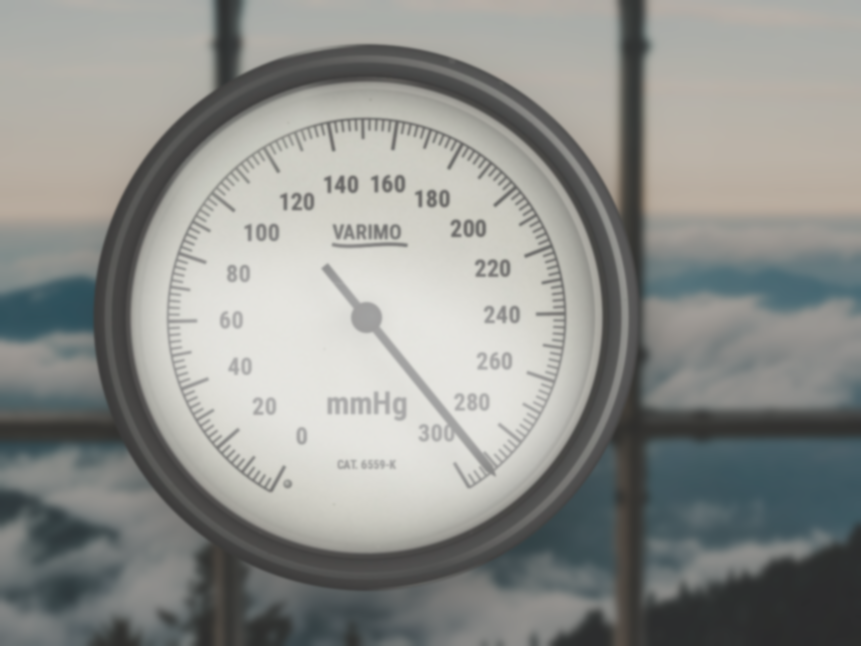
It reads 292 mmHg
